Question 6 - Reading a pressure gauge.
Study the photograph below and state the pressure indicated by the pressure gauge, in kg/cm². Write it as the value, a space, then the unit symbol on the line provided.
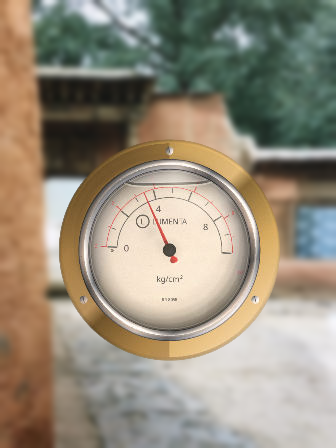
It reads 3.5 kg/cm²
